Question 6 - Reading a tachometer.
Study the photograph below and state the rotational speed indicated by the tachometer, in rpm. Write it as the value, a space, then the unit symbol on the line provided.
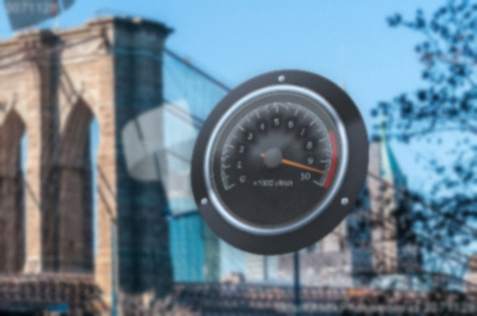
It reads 9500 rpm
